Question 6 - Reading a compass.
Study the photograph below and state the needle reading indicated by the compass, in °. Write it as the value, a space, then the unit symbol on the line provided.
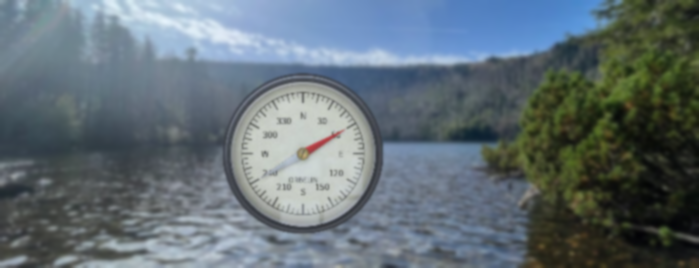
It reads 60 °
